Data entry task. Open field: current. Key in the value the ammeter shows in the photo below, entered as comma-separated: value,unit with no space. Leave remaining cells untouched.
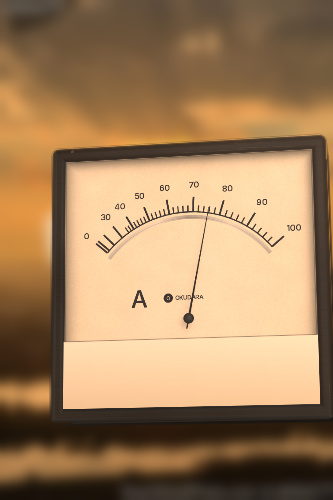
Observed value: 76,A
